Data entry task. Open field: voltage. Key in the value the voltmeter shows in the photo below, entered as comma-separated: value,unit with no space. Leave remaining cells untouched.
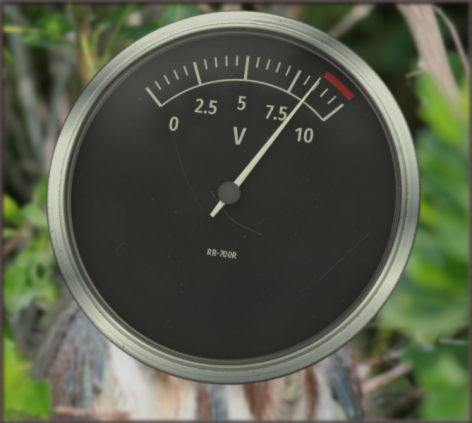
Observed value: 8.5,V
